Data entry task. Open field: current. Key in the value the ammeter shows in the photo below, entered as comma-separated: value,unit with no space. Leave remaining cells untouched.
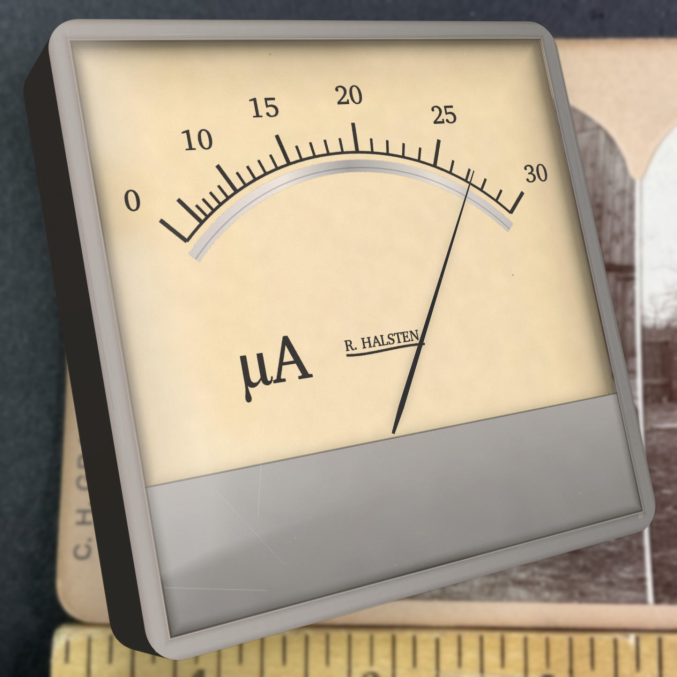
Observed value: 27,µA
